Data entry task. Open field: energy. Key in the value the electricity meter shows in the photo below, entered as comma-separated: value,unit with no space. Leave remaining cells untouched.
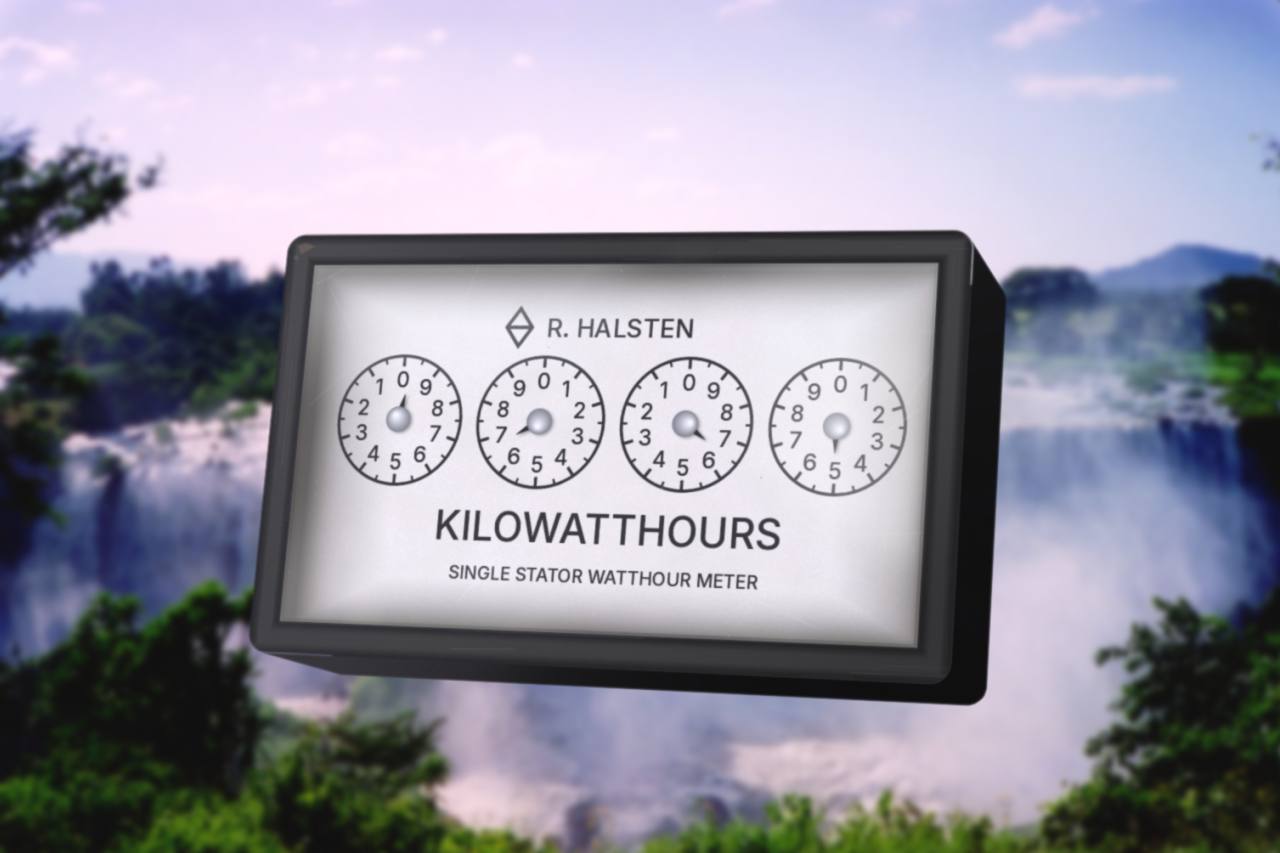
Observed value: 9665,kWh
